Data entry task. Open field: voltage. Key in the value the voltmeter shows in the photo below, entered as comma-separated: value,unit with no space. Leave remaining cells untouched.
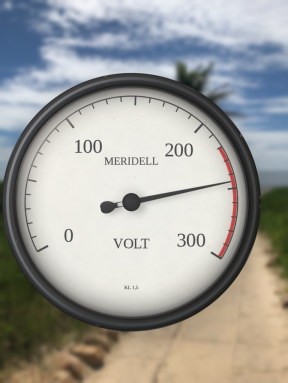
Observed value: 245,V
